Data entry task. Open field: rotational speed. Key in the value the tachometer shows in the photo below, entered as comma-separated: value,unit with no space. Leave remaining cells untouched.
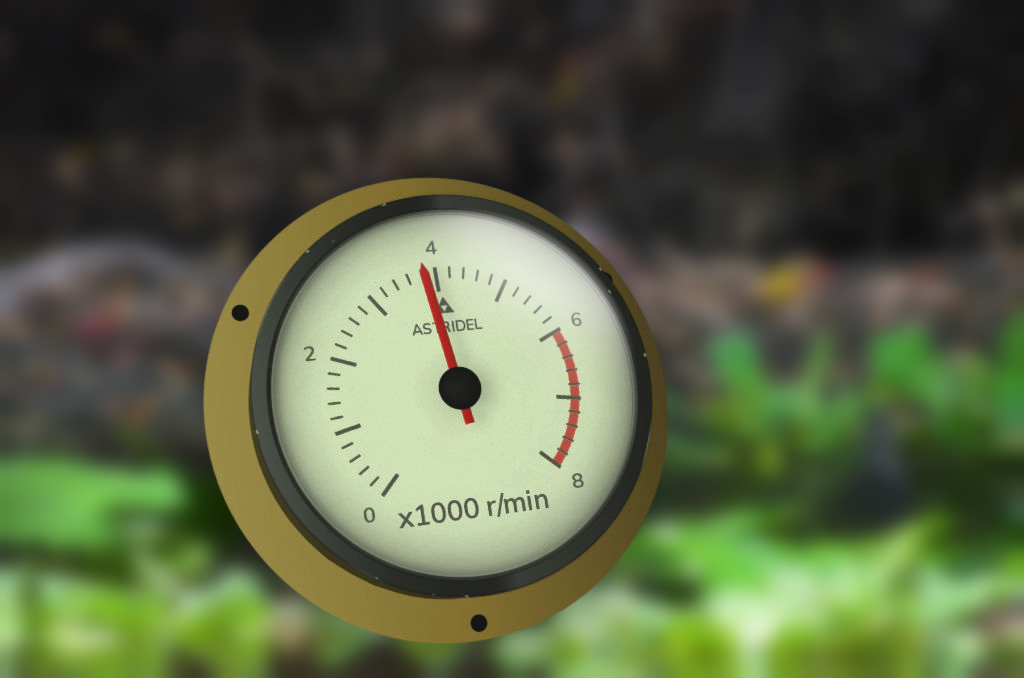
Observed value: 3800,rpm
